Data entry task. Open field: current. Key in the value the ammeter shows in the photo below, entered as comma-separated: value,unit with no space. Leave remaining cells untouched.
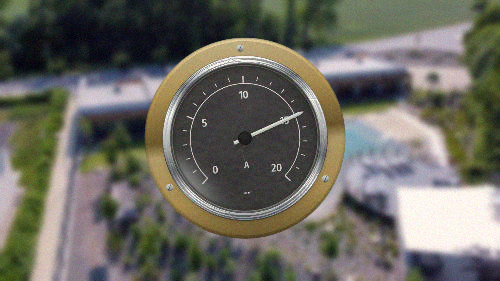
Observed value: 15,A
